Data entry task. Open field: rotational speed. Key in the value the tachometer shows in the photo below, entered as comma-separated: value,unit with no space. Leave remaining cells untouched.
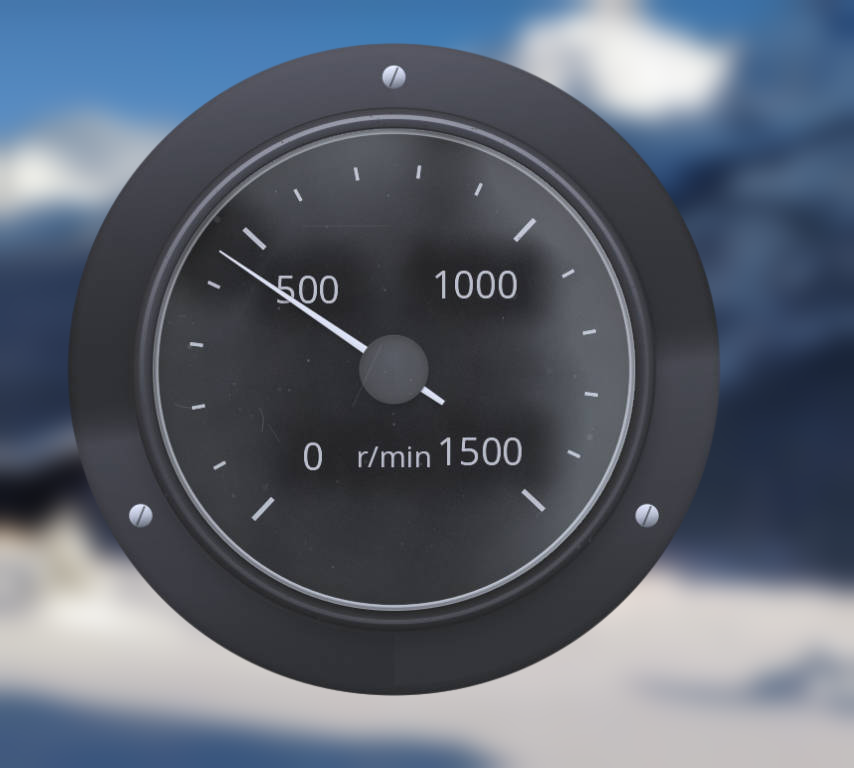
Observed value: 450,rpm
